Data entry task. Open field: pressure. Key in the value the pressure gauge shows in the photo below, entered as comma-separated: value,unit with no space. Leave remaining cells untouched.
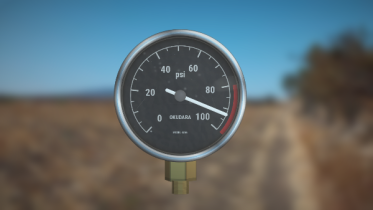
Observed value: 92.5,psi
